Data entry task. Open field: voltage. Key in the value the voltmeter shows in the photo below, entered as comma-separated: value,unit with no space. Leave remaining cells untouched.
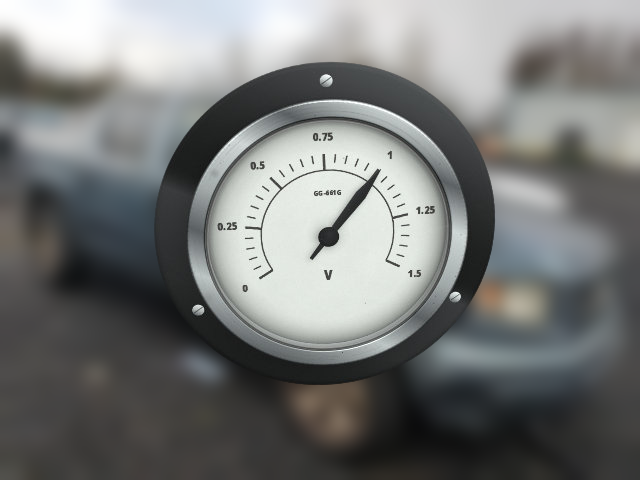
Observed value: 1,V
